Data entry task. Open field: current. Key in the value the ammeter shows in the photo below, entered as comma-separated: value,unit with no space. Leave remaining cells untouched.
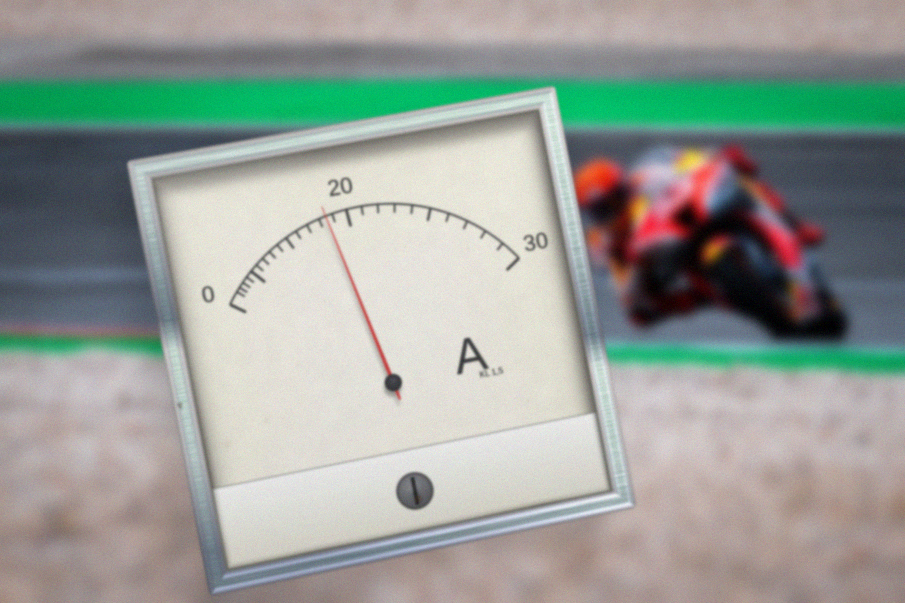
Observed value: 18.5,A
